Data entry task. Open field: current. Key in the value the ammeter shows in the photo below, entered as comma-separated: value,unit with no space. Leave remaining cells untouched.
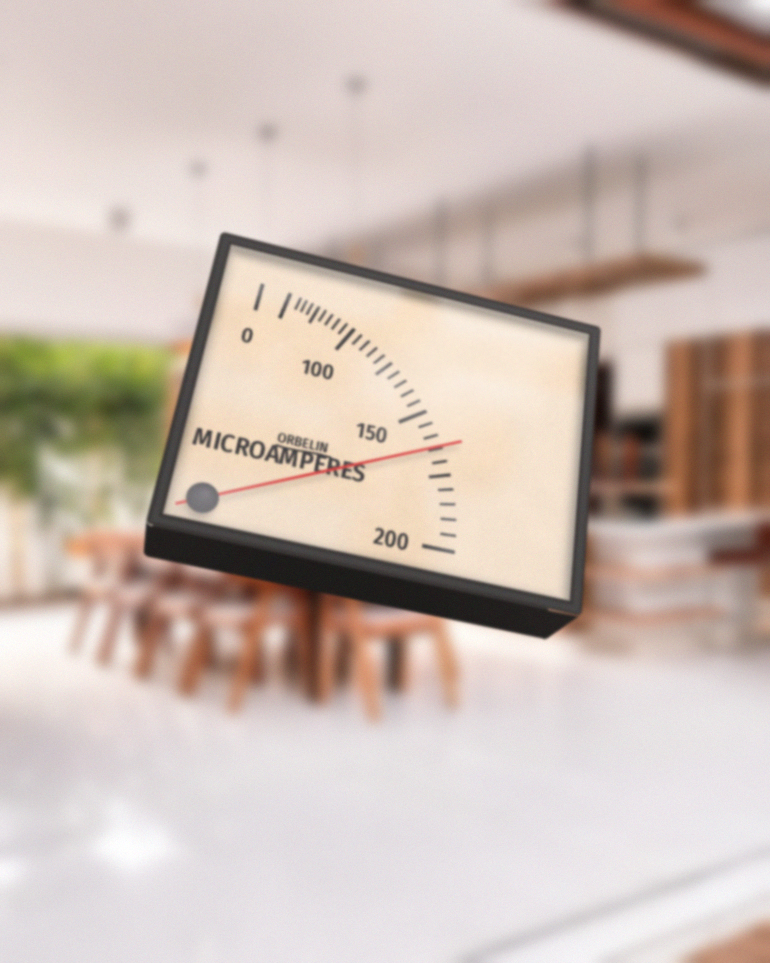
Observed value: 165,µA
